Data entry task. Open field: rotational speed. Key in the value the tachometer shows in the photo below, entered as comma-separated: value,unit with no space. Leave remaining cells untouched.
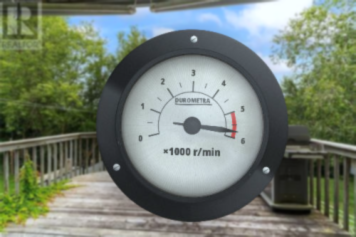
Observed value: 5750,rpm
